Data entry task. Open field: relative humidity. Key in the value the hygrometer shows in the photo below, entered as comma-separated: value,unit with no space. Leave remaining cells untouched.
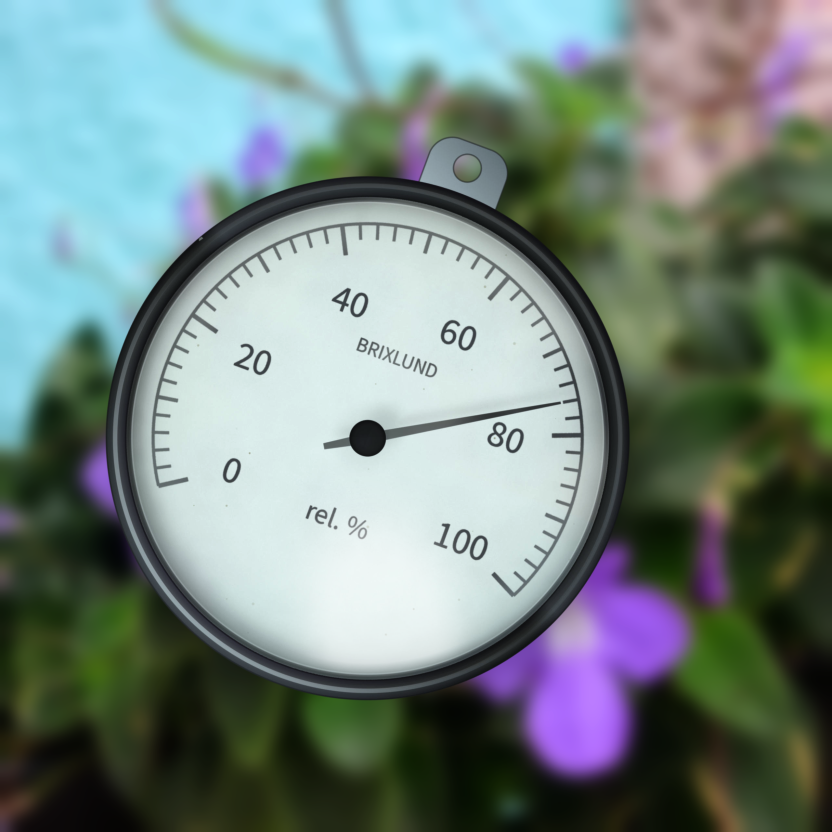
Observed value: 76,%
